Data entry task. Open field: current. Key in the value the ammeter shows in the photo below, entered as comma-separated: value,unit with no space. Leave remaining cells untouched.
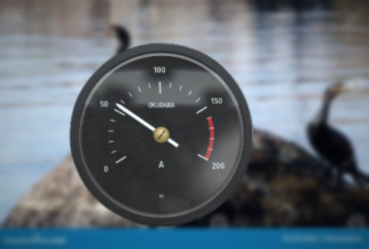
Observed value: 55,A
